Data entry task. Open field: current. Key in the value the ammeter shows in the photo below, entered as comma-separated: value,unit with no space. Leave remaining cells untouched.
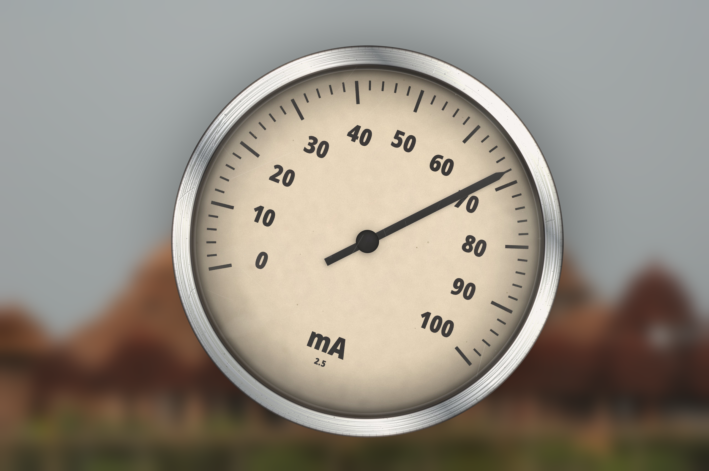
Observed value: 68,mA
